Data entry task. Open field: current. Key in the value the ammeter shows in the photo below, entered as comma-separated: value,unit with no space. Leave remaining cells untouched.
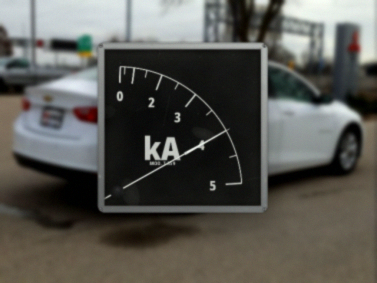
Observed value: 4,kA
